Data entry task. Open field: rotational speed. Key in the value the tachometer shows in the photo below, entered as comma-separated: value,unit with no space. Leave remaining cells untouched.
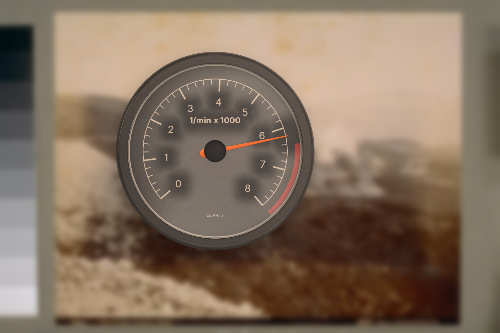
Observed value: 6200,rpm
